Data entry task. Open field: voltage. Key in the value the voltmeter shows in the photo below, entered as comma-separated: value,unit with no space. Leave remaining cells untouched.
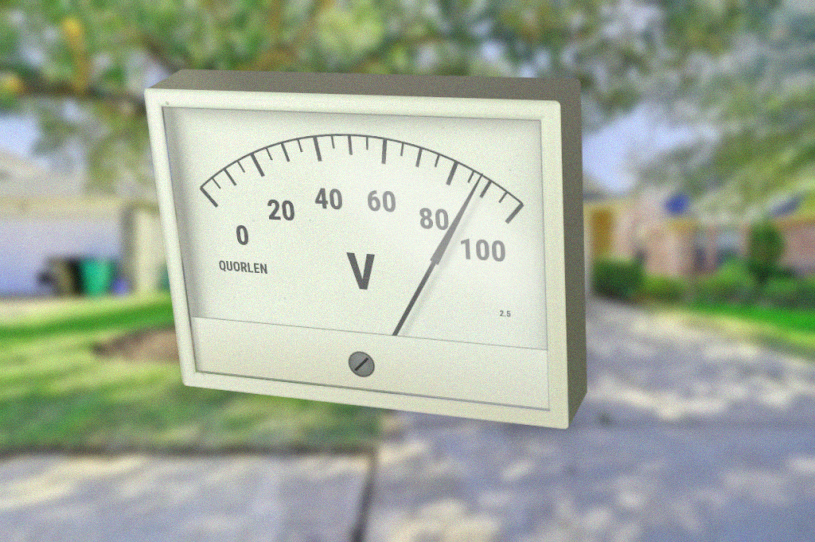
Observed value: 87.5,V
